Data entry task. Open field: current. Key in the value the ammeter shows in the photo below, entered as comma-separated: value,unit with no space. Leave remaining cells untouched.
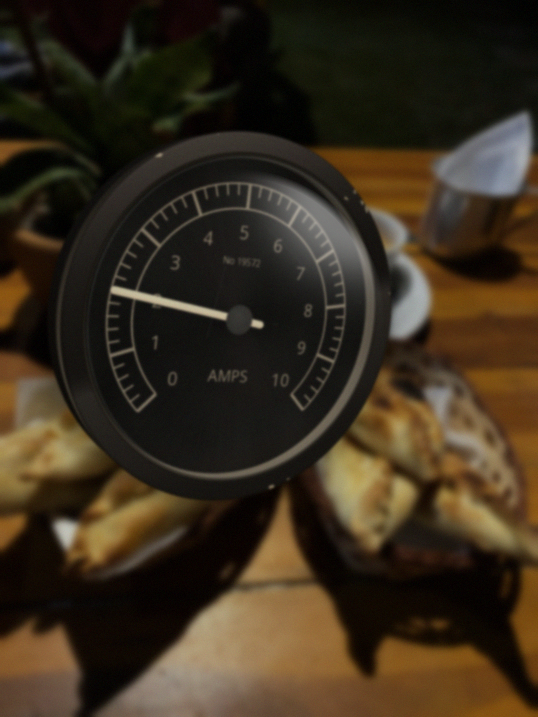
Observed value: 2,A
